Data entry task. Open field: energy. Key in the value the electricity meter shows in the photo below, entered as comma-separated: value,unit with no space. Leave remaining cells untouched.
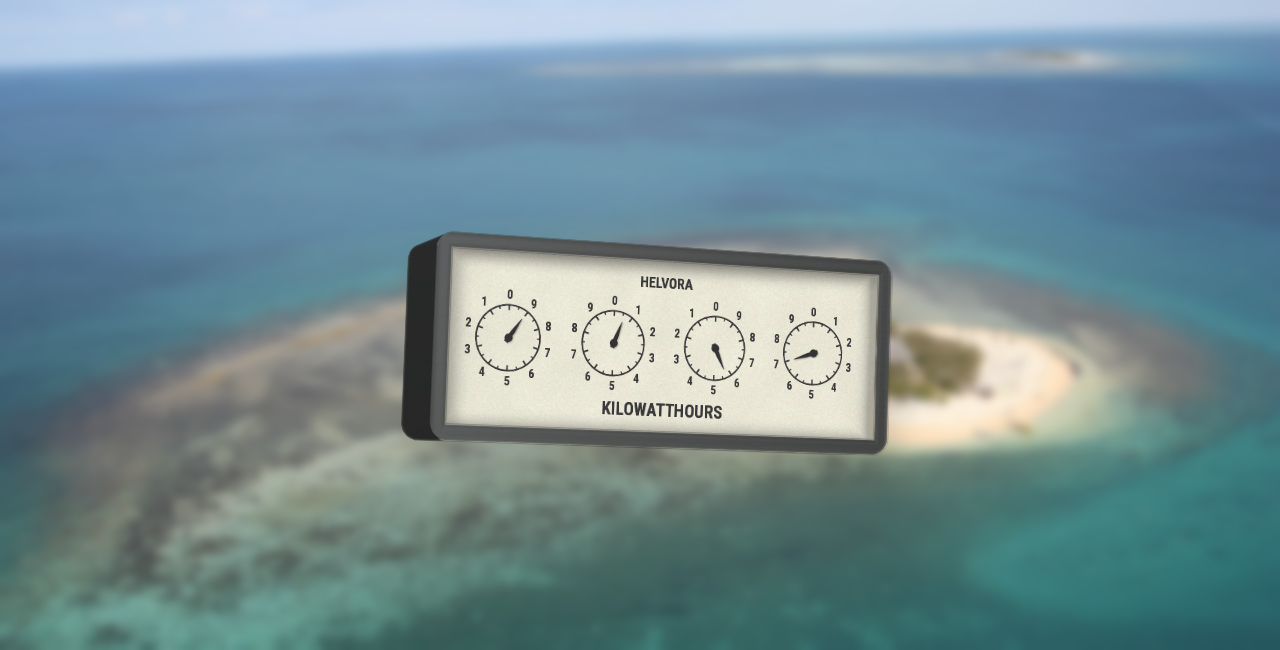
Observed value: 9057,kWh
